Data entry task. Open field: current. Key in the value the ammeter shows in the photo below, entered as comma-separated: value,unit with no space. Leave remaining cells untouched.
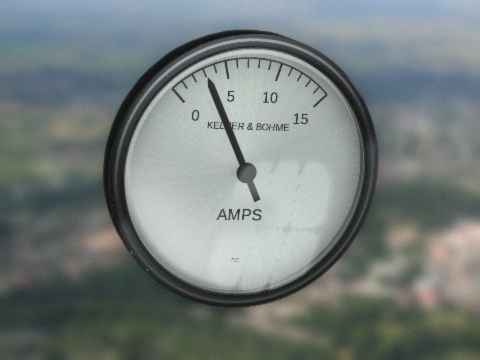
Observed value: 3,A
